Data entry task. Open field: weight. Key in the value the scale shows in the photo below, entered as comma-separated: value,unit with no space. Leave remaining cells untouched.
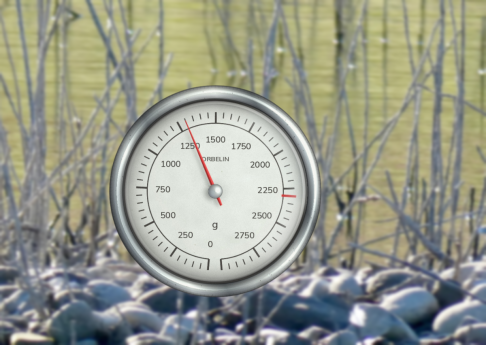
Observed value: 1300,g
